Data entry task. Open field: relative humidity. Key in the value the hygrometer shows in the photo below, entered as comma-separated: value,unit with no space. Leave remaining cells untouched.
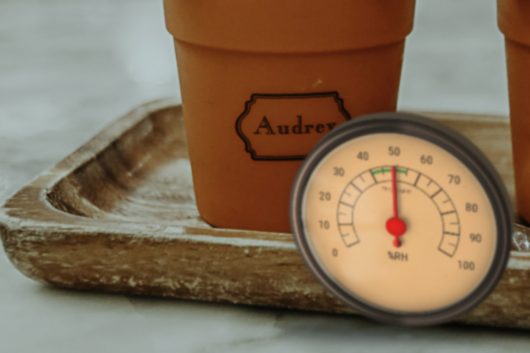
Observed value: 50,%
